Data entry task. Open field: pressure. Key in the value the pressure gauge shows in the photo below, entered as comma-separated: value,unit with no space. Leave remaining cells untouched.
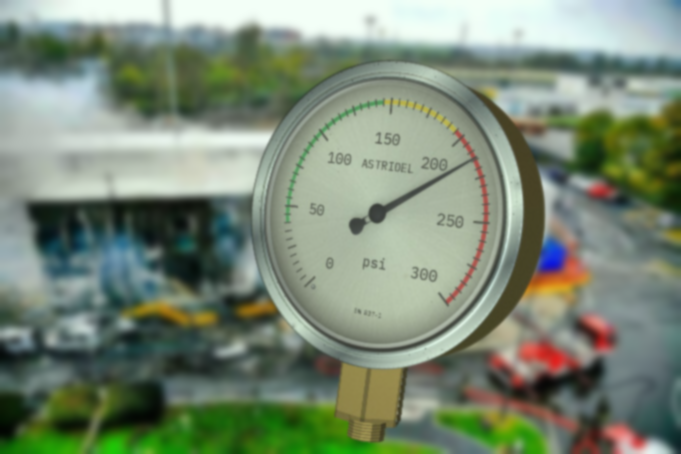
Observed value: 215,psi
